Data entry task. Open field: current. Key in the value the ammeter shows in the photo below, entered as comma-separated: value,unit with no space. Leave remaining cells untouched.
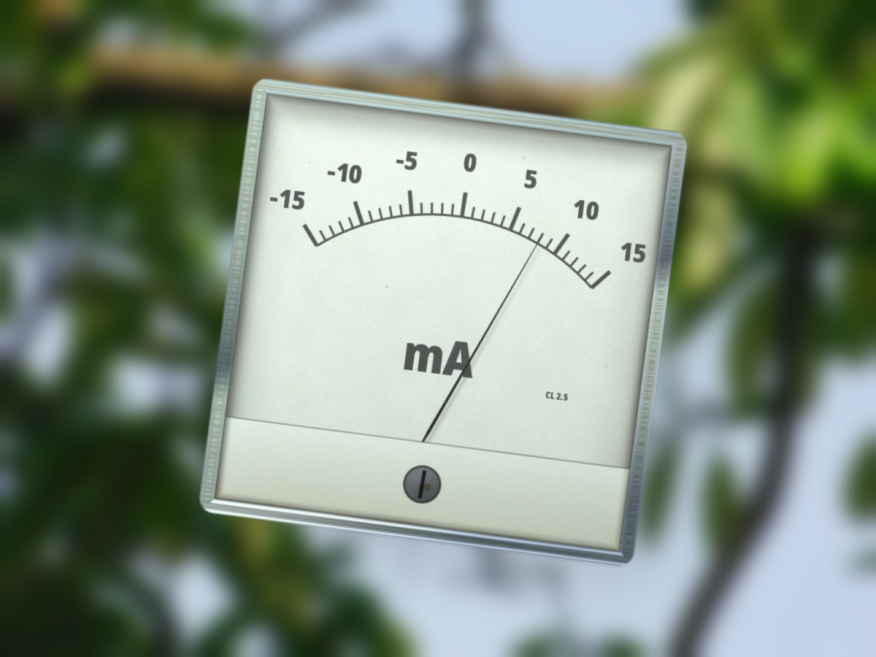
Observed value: 8,mA
